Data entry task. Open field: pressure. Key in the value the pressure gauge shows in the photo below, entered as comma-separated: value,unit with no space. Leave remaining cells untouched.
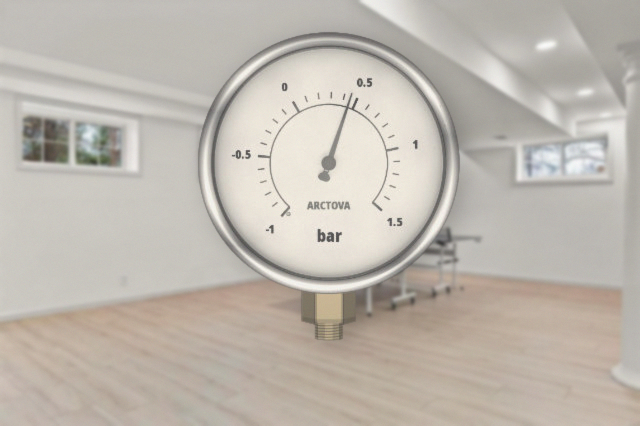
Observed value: 0.45,bar
